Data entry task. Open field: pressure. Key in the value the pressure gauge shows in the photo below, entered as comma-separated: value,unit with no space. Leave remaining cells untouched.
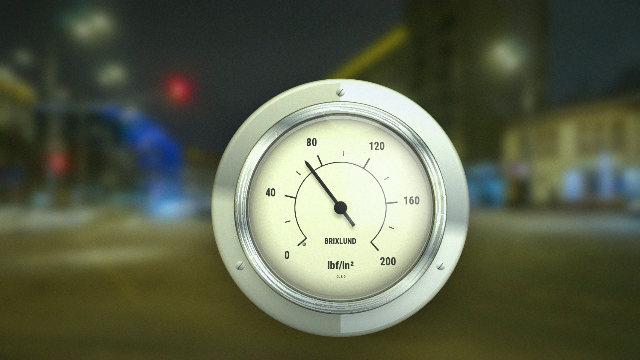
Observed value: 70,psi
